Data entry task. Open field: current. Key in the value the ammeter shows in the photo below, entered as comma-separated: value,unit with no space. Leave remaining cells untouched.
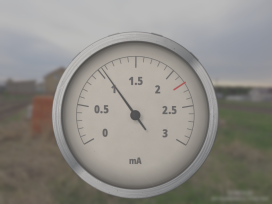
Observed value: 1.05,mA
